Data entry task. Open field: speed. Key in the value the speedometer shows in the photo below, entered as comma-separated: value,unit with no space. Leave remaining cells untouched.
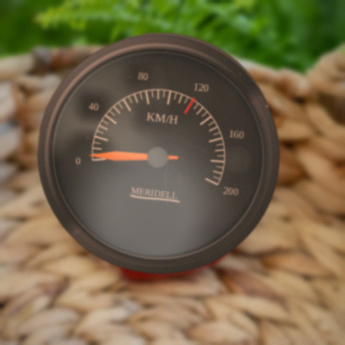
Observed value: 5,km/h
